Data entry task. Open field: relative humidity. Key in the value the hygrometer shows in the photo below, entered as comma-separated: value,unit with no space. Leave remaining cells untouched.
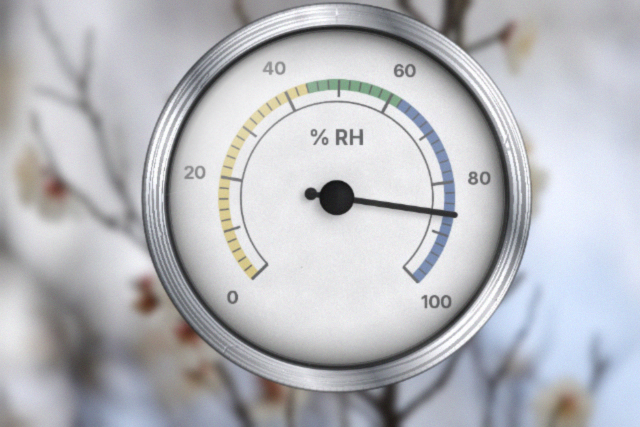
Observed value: 86,%
